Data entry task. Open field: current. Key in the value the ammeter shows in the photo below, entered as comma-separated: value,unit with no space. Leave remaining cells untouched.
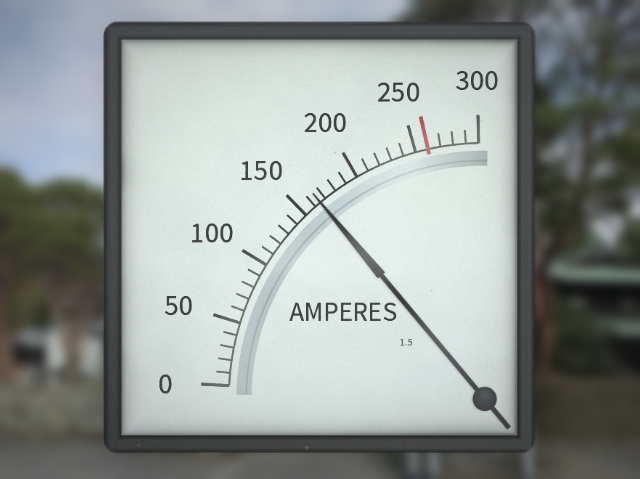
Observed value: 165,A
